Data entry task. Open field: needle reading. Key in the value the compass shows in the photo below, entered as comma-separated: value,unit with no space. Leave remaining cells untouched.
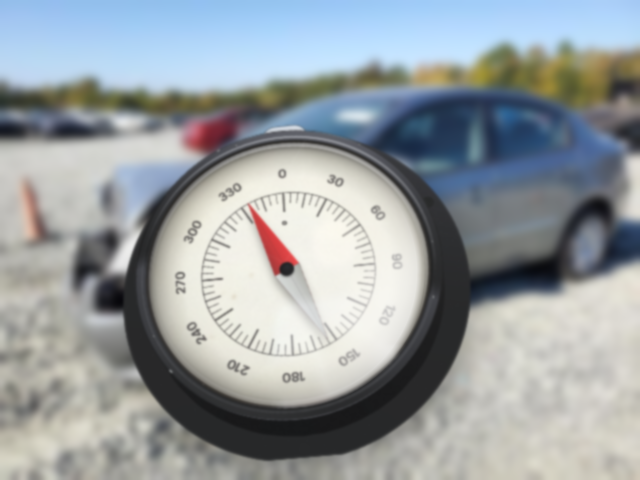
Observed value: 335,°
